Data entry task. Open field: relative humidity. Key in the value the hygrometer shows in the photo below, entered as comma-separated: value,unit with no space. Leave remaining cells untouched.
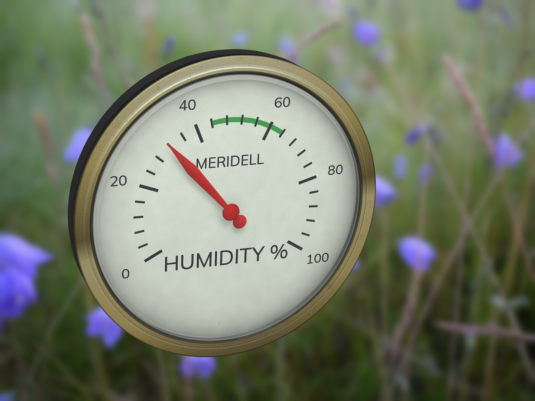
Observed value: 32,%
